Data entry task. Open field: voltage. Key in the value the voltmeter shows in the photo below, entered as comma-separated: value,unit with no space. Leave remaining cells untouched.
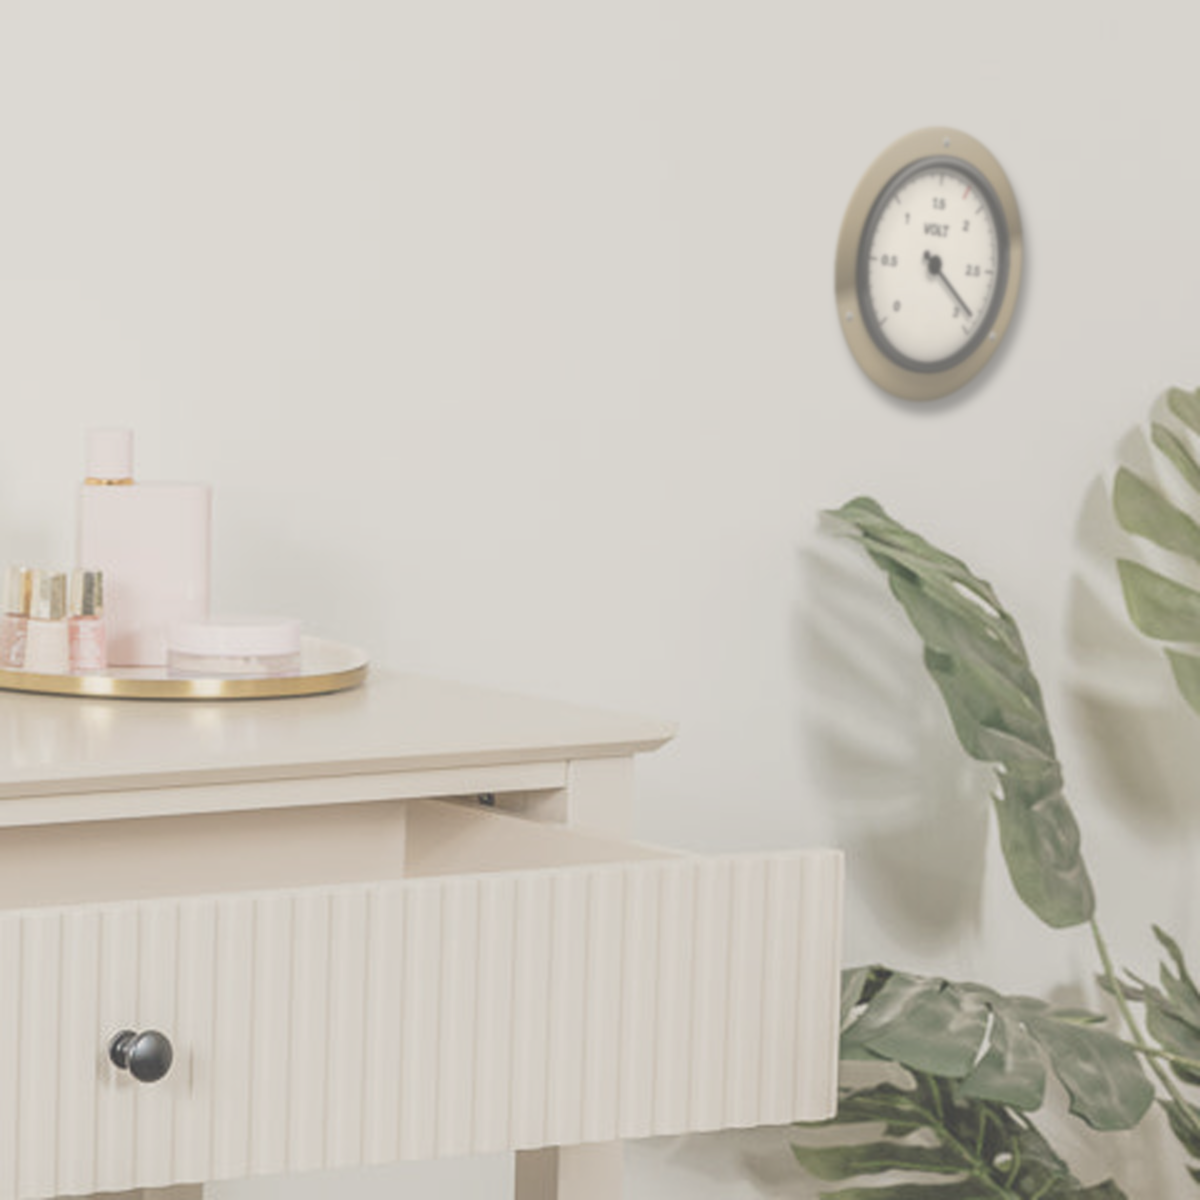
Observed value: 2.9,V
